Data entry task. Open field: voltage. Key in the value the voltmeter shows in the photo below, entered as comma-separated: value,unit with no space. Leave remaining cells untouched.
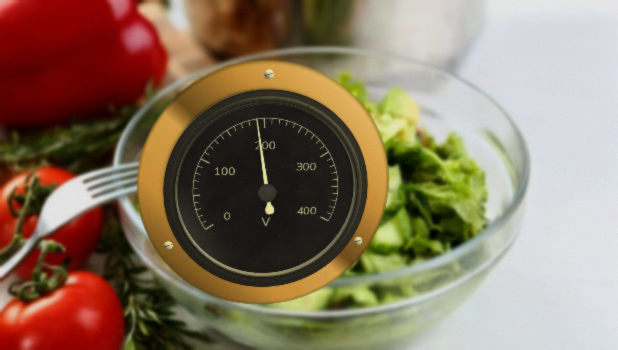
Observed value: 190,V
